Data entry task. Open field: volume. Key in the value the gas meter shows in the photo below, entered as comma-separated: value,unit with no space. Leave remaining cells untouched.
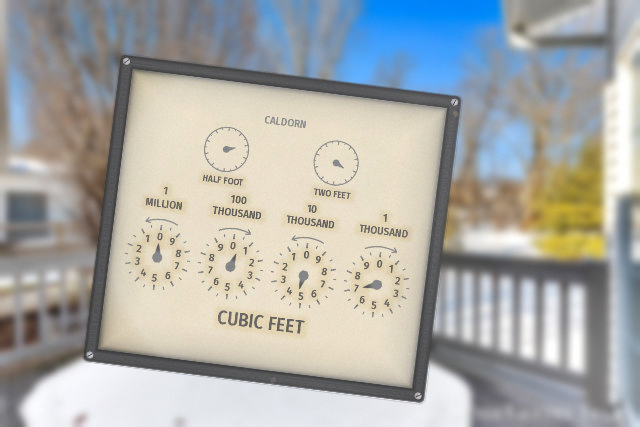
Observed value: 4700,ft³
